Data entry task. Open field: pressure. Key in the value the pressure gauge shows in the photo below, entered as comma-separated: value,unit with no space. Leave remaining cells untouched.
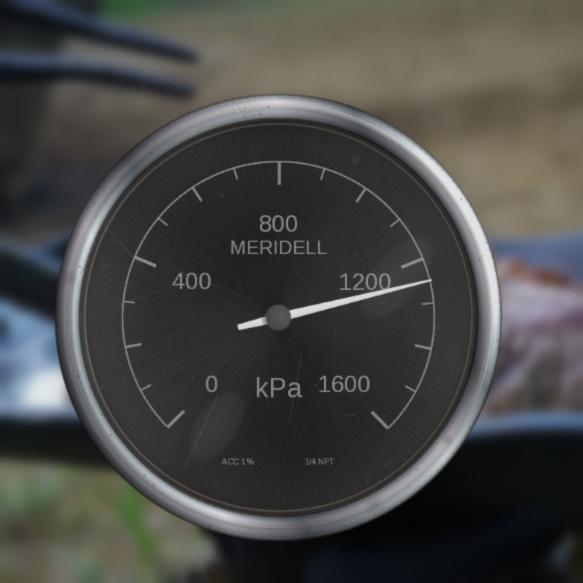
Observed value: 1250,kPa
